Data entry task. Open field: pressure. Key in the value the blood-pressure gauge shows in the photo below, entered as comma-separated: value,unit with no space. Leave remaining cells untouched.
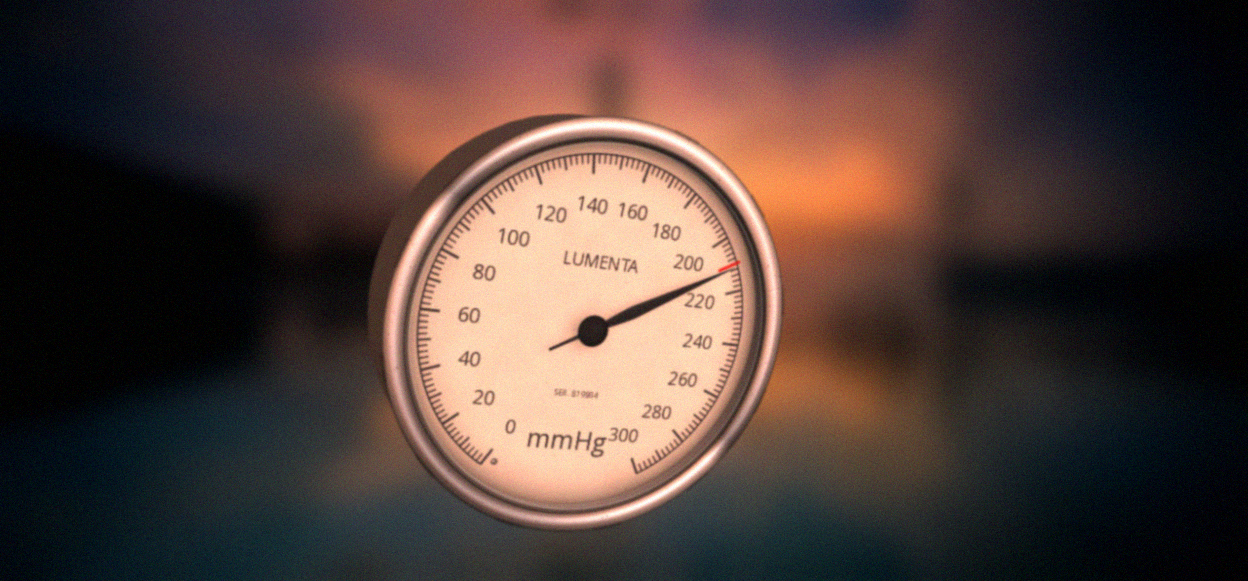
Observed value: 210,mmHg
